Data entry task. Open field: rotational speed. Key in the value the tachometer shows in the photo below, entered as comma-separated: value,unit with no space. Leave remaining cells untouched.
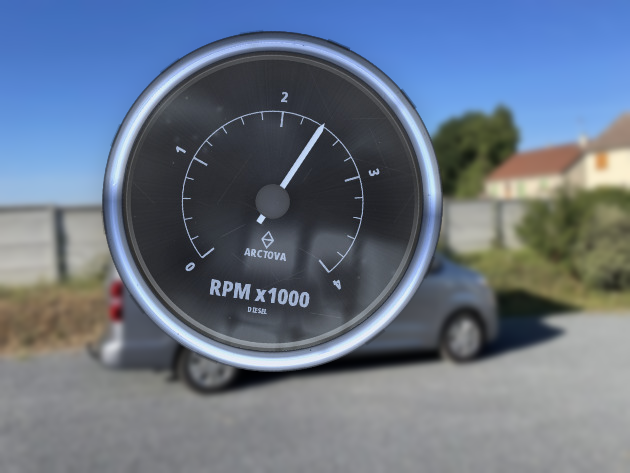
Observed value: 2400,rpm
